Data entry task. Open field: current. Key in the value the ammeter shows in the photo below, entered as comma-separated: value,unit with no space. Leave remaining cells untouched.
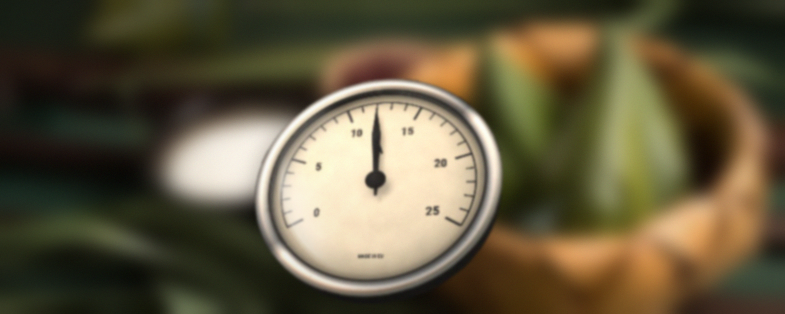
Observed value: 12,A
